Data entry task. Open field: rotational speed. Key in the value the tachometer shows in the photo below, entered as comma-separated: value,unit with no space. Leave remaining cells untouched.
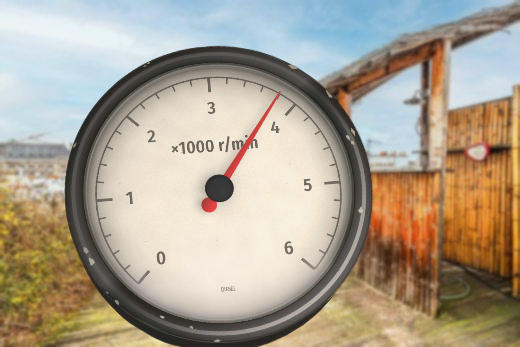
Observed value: 3800,rpm
